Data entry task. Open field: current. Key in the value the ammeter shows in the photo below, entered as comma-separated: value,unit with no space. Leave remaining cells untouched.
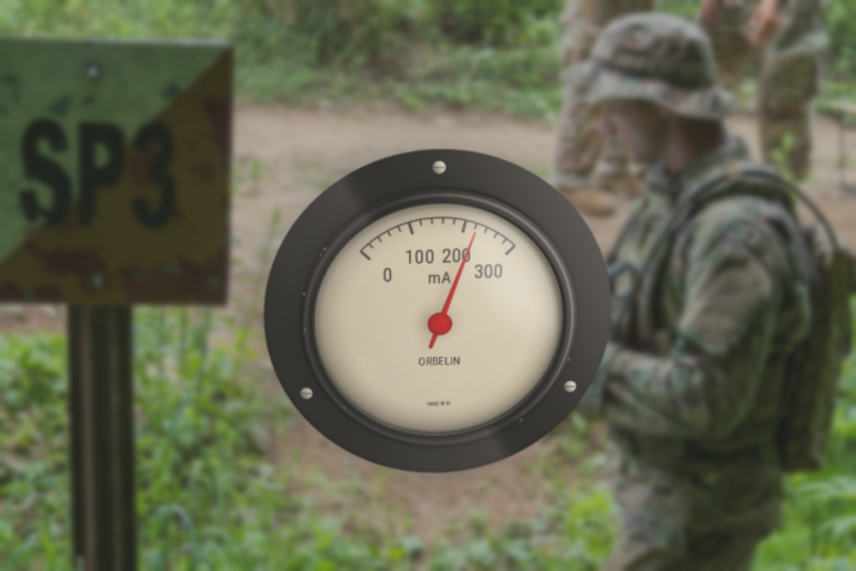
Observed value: 220,mA
